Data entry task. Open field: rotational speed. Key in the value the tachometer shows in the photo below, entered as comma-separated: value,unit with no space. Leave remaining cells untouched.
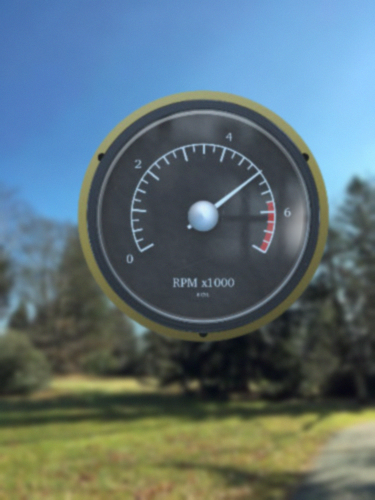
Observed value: 5000,rpm
